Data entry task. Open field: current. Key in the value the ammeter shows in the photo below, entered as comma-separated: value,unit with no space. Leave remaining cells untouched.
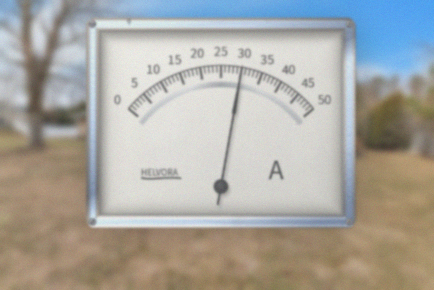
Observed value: 30,A
